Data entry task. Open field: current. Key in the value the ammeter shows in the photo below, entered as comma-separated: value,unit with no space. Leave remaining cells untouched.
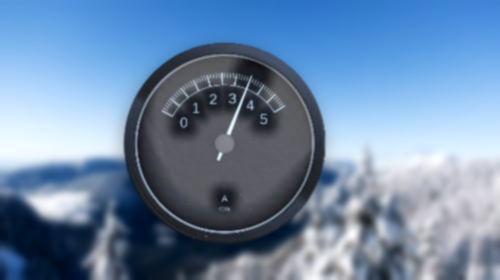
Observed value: 3.5,A
